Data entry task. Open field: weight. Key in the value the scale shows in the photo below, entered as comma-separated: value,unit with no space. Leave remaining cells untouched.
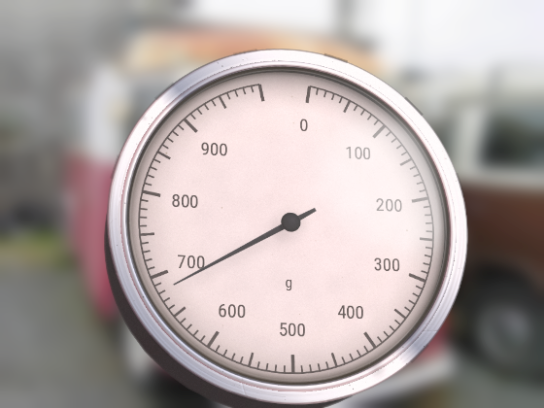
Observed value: 680,g
